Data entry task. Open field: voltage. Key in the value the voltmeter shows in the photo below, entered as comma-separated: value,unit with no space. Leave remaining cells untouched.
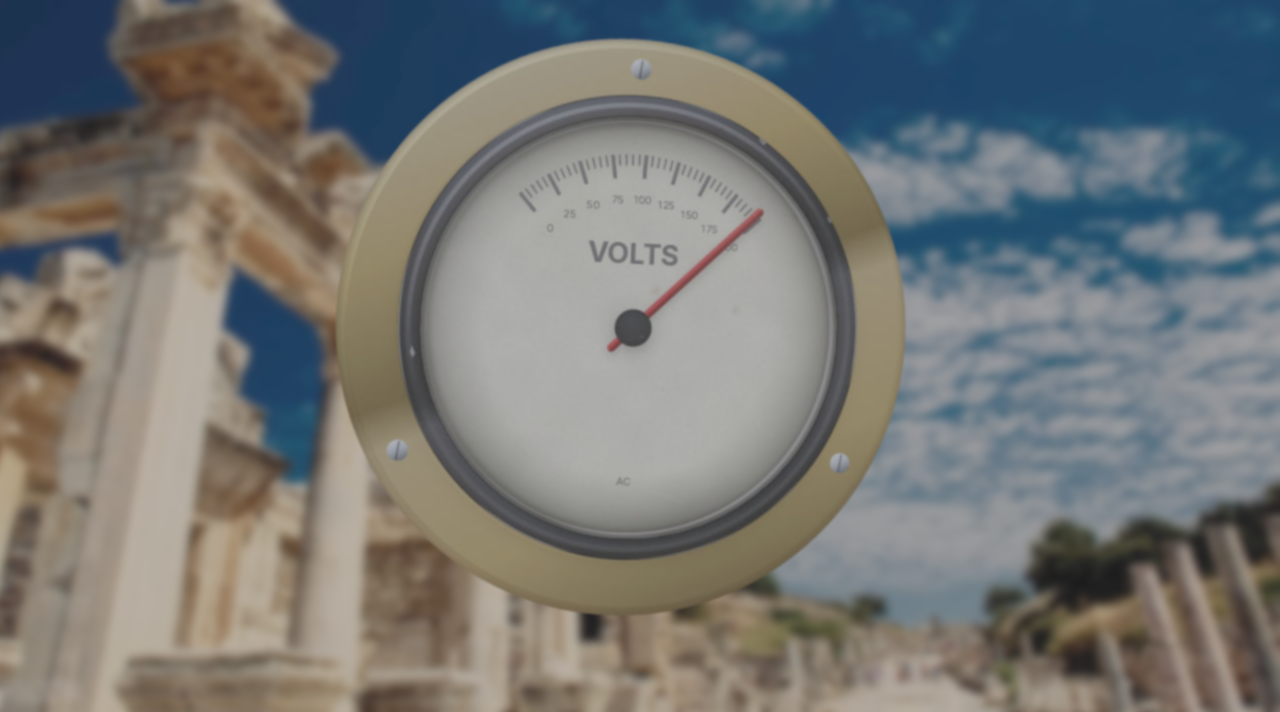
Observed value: 195,V
